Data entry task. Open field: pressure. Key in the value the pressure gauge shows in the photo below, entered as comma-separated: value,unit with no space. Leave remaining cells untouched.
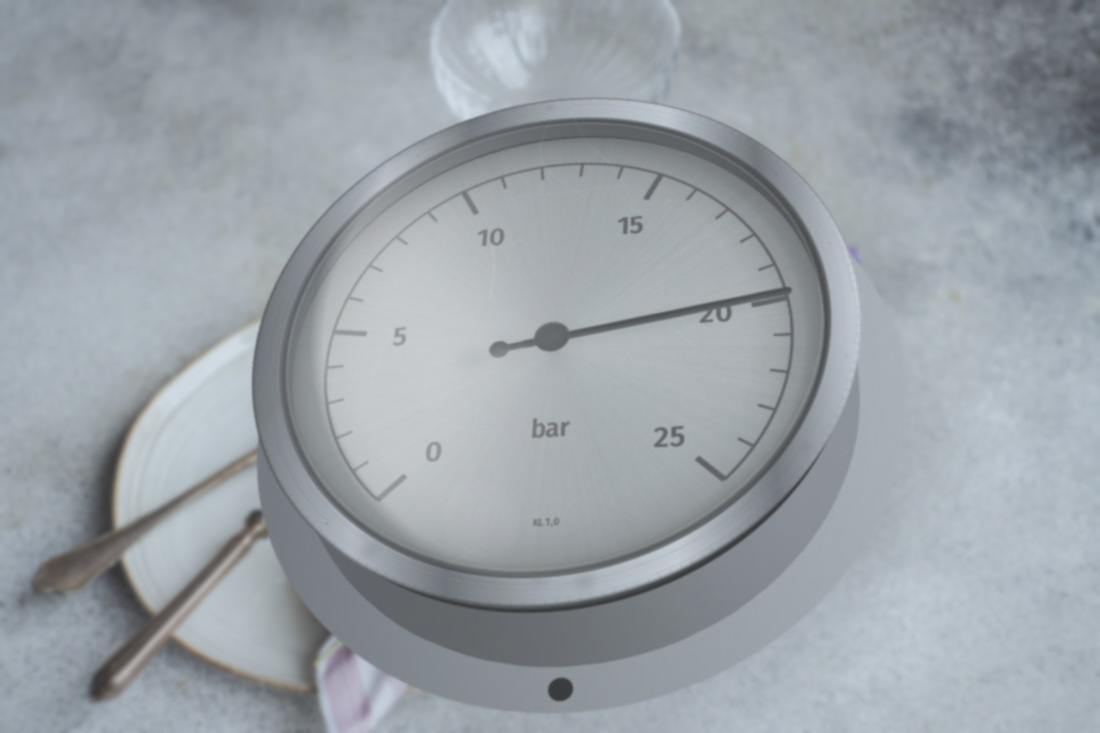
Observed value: 20,bar
